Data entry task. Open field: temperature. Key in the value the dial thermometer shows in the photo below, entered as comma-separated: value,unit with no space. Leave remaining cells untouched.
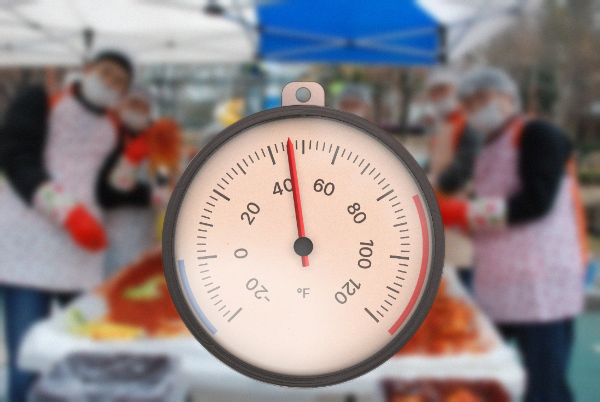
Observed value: 46,°F
